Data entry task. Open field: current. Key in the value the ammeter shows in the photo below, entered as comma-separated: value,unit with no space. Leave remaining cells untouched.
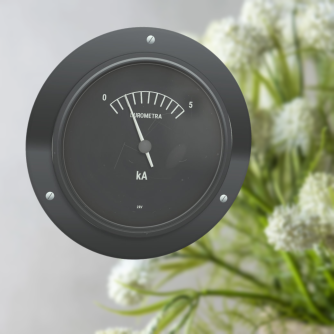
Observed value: 1,kA
